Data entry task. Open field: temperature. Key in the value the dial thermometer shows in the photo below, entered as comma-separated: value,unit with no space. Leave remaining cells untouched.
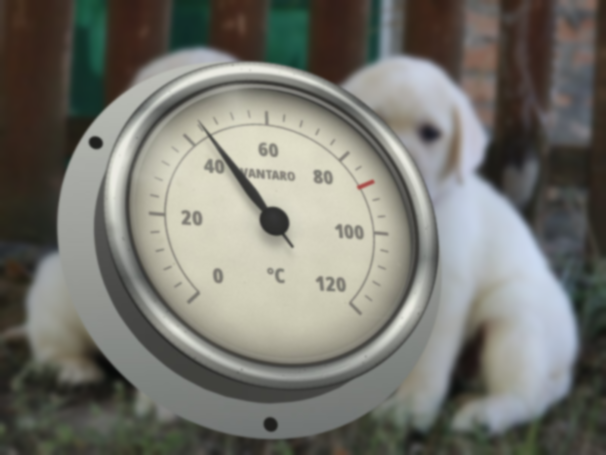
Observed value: 44,°C
